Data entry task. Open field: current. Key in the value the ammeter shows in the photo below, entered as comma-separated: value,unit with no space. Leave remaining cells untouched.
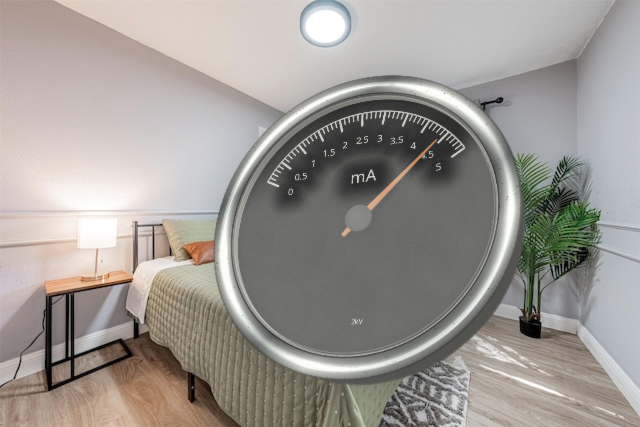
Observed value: 4.5,mA
